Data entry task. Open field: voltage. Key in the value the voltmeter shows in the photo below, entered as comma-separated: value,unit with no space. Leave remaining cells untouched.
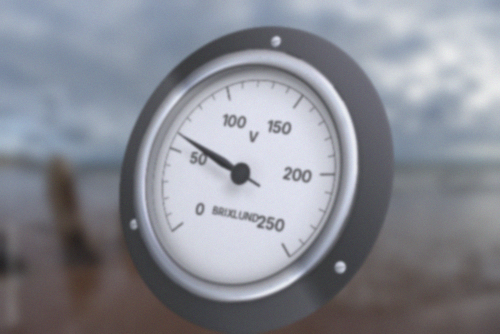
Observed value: 60,V
